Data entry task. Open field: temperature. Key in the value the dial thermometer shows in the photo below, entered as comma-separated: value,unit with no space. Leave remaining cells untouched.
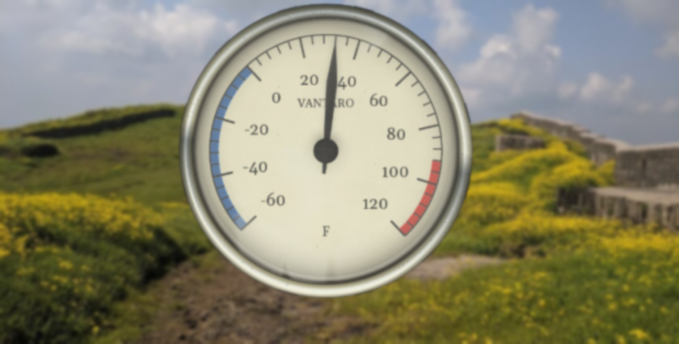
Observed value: 32,°F
